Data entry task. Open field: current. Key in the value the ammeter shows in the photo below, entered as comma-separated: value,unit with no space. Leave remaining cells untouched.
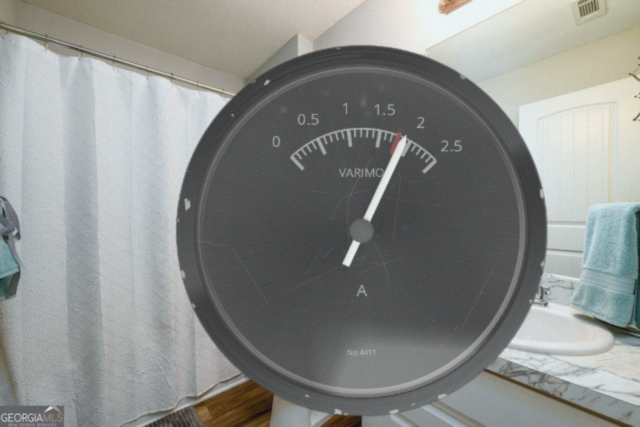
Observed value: 1.9,A
